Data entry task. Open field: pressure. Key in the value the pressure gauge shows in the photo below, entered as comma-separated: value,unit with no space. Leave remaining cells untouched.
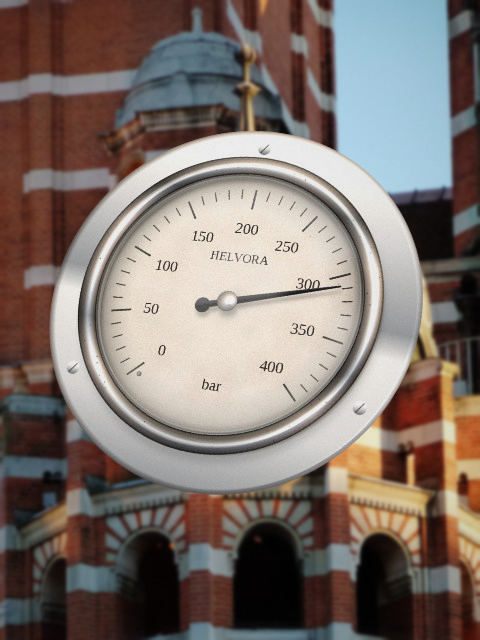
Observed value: 310,bar
